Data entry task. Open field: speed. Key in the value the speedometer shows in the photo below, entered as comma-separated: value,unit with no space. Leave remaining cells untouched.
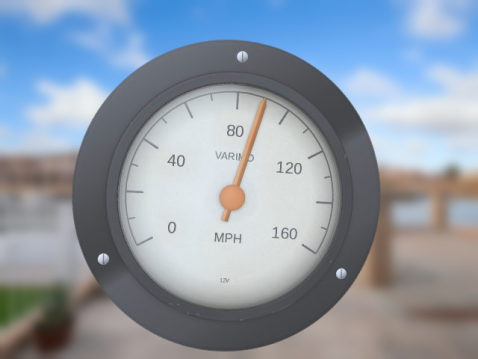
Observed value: 90,mph
